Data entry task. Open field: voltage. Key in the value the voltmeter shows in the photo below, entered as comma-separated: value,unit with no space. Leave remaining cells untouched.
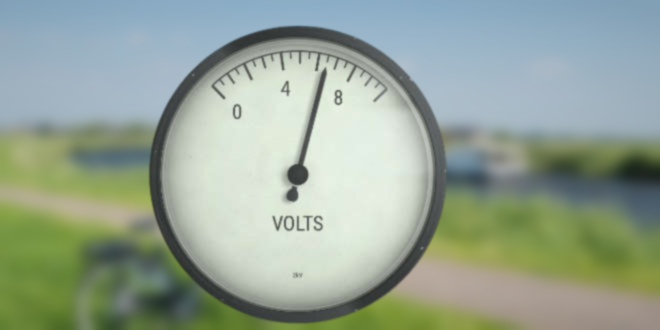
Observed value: 6.5,V
